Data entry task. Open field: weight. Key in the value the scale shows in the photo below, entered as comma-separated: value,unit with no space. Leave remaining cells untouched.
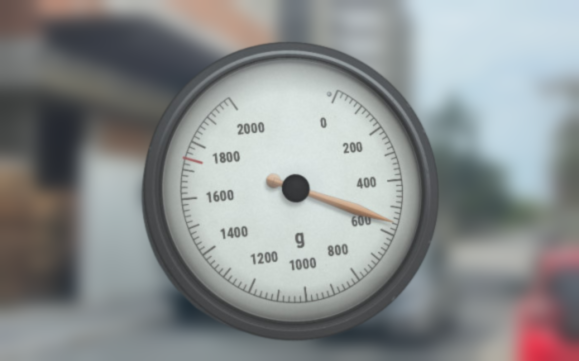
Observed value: 560,g
